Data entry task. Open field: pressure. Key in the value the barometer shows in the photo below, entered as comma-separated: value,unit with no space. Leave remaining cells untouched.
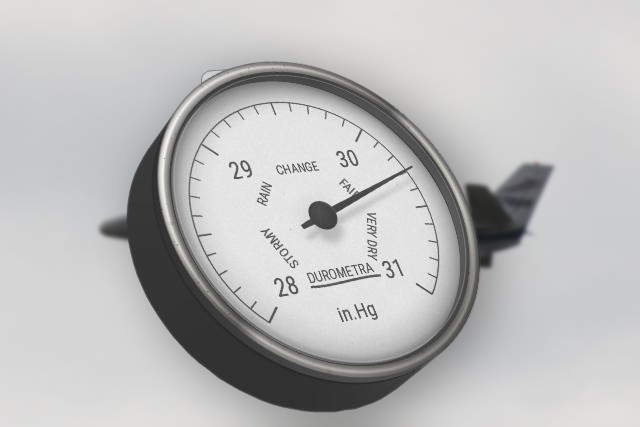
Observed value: 30.3,inHg
